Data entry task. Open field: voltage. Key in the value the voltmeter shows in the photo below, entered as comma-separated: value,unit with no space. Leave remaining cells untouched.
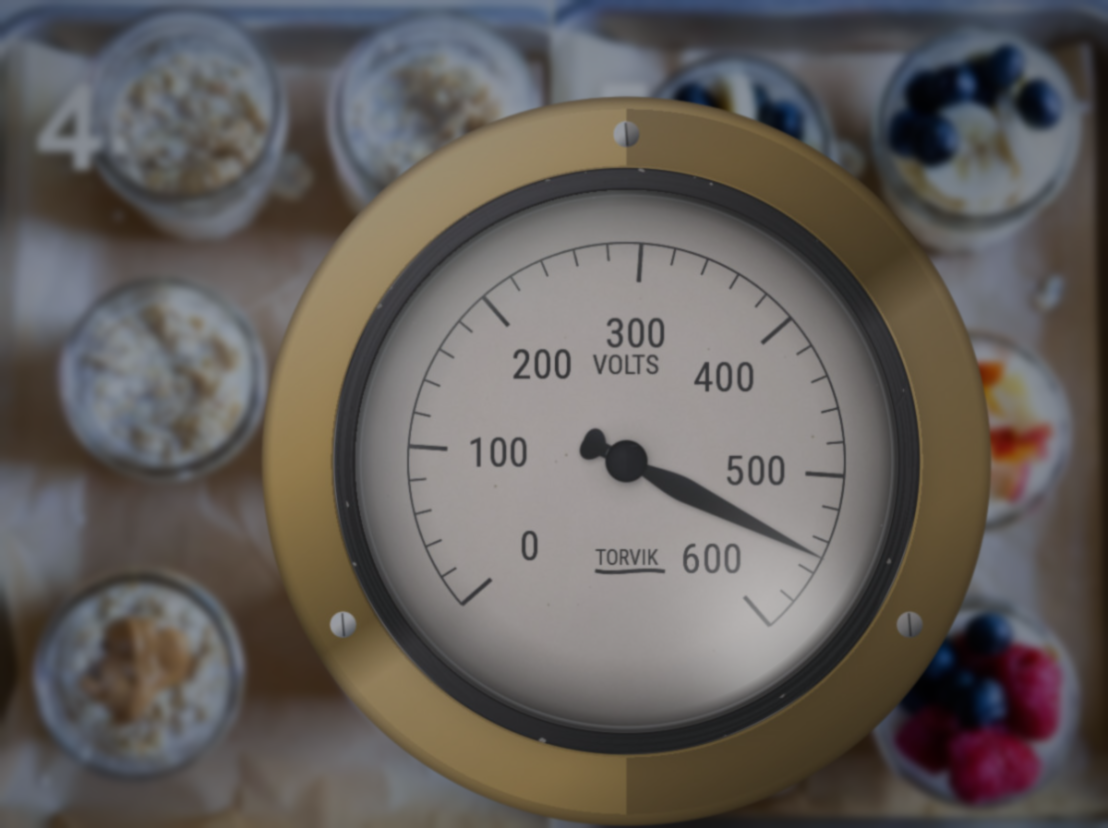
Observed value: 550,V
